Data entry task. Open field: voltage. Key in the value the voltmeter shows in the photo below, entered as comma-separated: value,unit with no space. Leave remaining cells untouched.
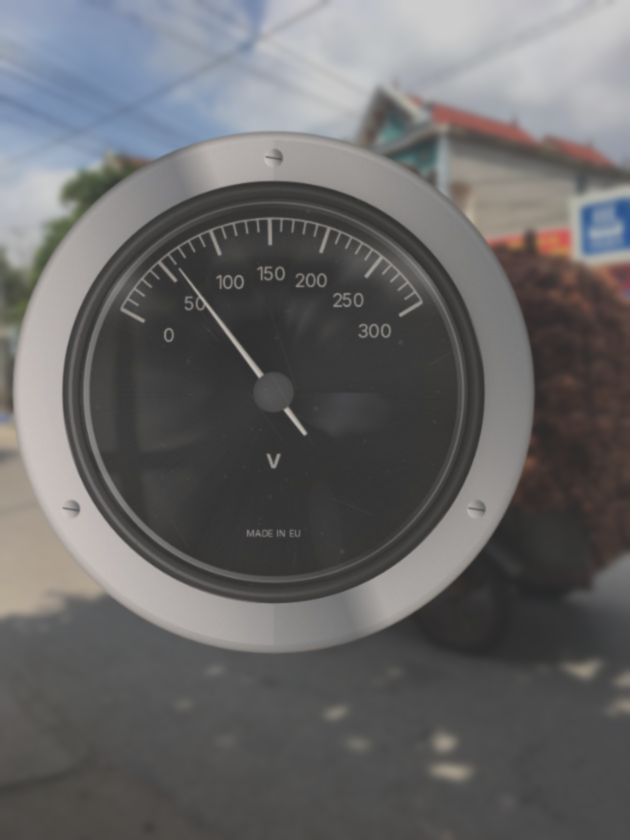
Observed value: 60,V
